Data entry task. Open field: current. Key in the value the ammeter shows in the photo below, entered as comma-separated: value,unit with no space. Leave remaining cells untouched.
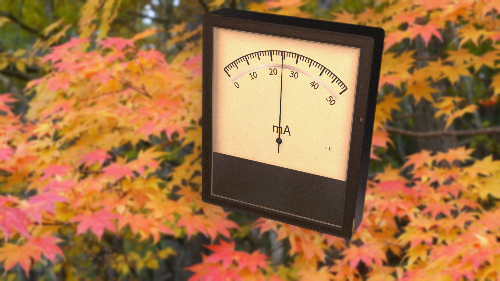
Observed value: 25,mA
